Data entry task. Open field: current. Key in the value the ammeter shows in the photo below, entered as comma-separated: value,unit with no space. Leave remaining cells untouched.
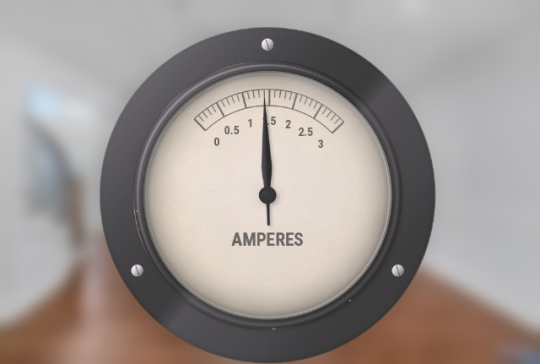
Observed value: 1.4,A
